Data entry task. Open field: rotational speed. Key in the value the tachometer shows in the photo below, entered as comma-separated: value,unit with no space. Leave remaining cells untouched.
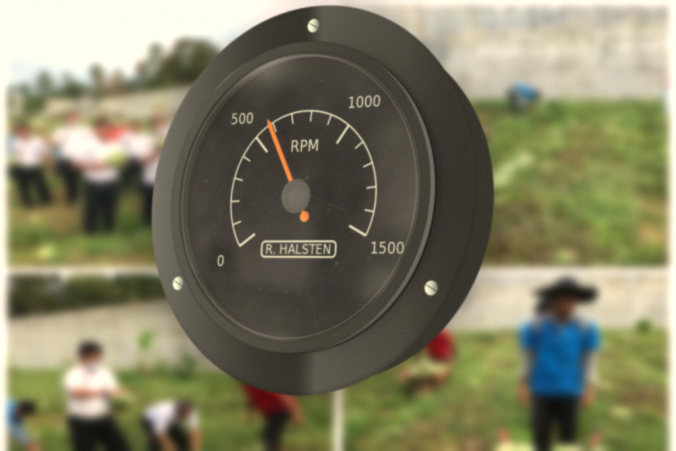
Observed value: 600,rpm
